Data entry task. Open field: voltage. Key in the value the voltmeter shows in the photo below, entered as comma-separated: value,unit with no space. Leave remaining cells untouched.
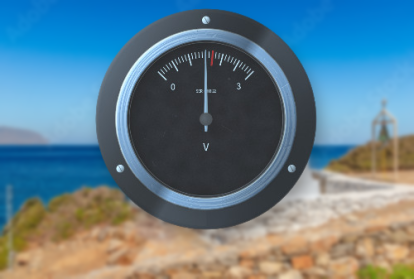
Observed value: 1.5,V
